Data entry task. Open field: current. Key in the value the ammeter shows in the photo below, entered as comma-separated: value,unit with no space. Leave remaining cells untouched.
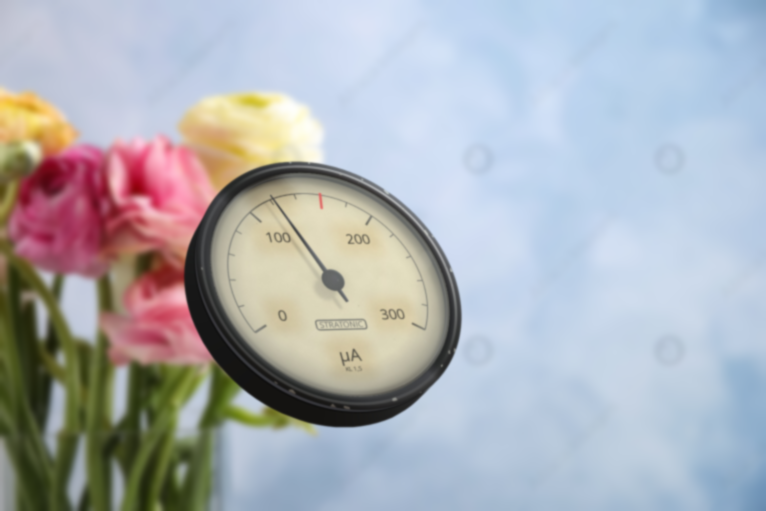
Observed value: 120,µA
